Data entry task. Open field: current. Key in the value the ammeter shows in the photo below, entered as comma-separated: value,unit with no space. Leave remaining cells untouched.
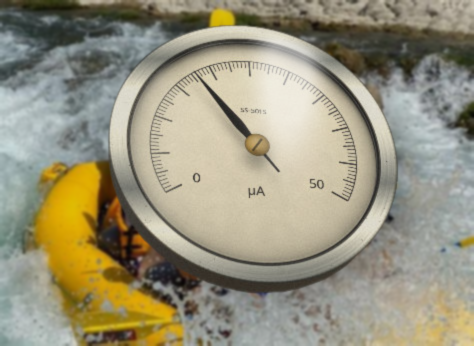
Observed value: 17.5,µA
